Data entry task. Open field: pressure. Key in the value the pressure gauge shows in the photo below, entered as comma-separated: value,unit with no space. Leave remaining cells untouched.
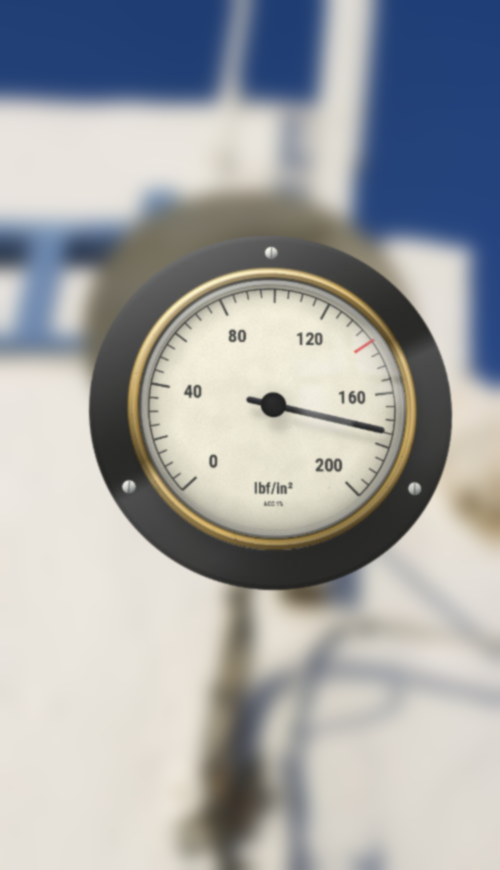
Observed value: 175,psi
